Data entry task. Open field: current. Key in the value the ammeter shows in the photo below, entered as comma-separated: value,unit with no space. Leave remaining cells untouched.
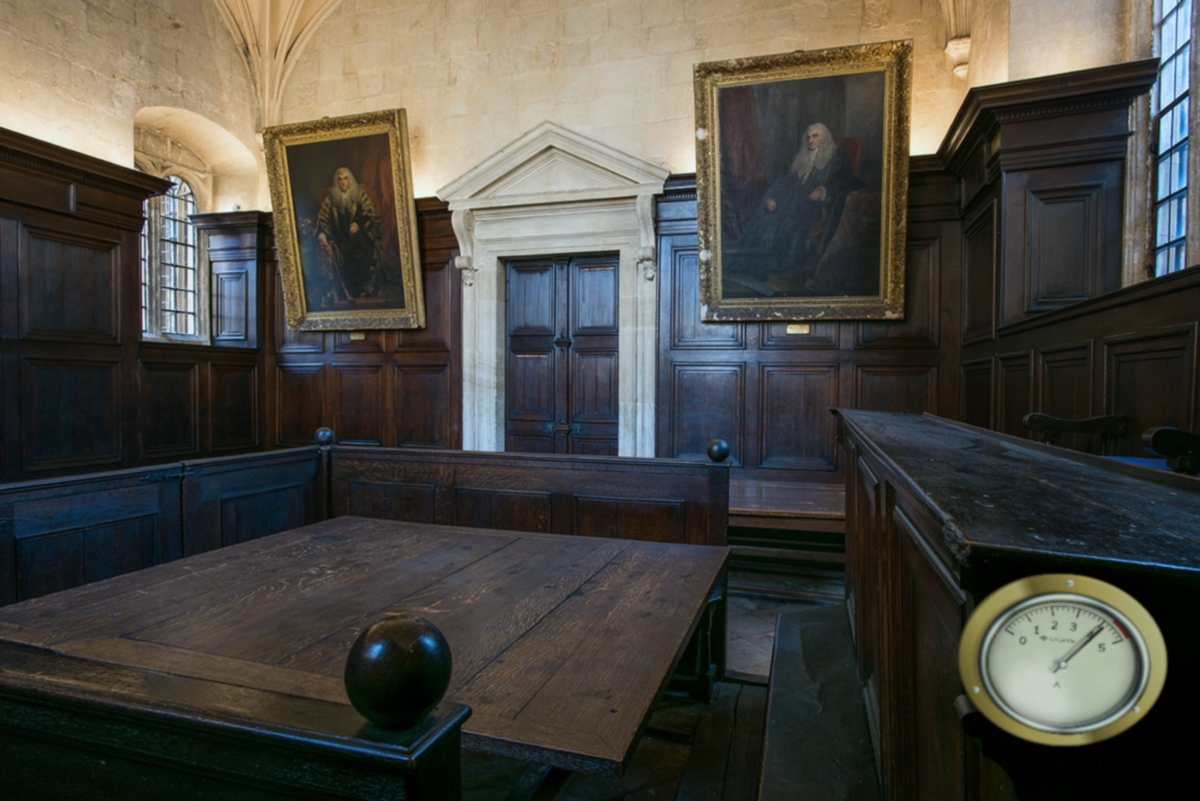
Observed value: 4,A
